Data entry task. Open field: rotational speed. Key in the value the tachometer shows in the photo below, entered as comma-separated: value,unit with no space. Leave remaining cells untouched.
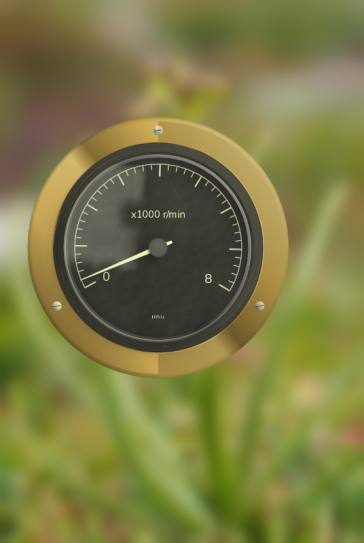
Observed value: 200,rpm
